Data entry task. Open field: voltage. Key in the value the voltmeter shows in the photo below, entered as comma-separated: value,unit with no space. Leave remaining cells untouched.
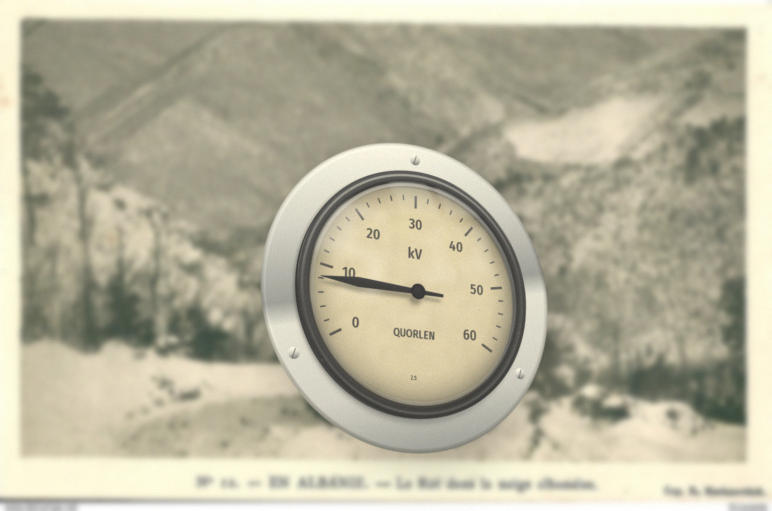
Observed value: 8,kV
